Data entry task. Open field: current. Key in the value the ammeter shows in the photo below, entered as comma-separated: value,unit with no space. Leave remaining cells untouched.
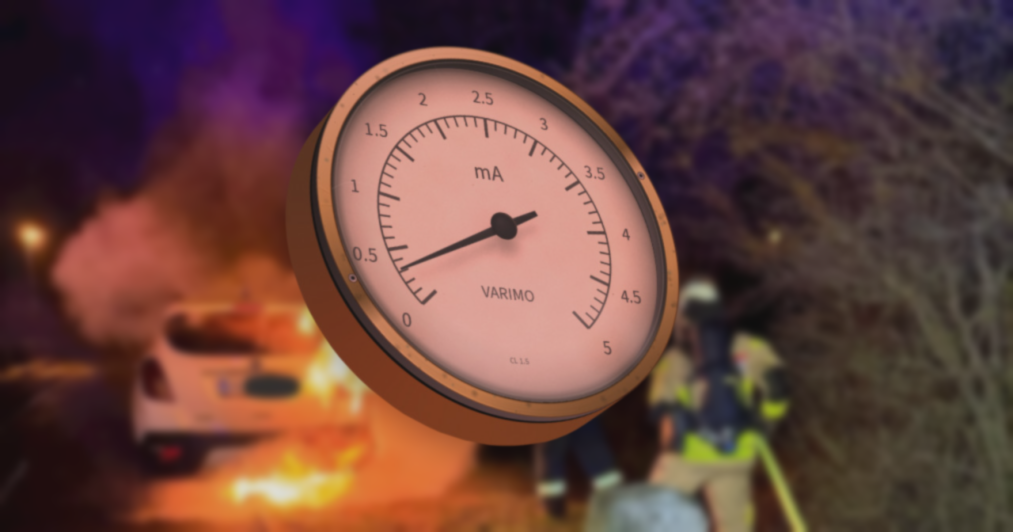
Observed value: 0.3,mA
